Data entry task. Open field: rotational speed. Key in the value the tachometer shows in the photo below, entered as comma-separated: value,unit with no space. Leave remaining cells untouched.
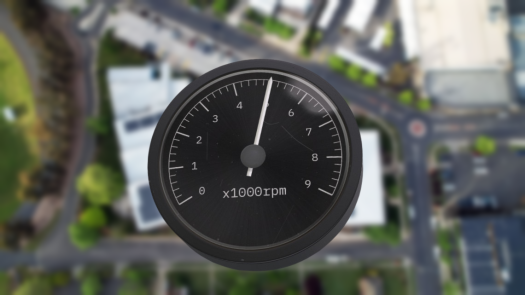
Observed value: 5000,rpm
